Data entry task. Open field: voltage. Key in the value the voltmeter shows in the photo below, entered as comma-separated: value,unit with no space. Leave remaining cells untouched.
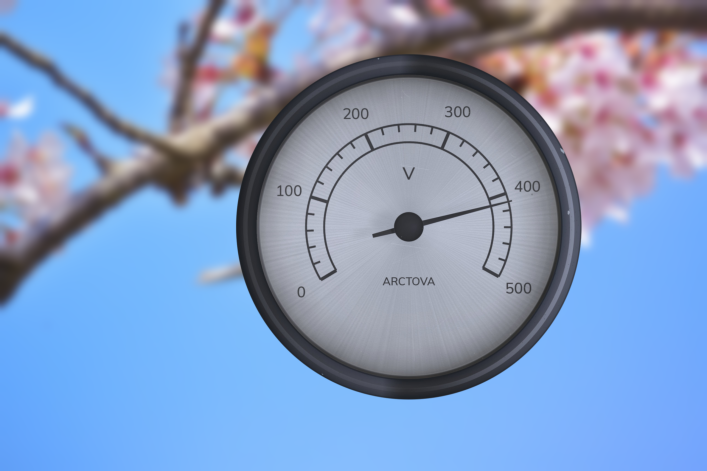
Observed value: 410,V
